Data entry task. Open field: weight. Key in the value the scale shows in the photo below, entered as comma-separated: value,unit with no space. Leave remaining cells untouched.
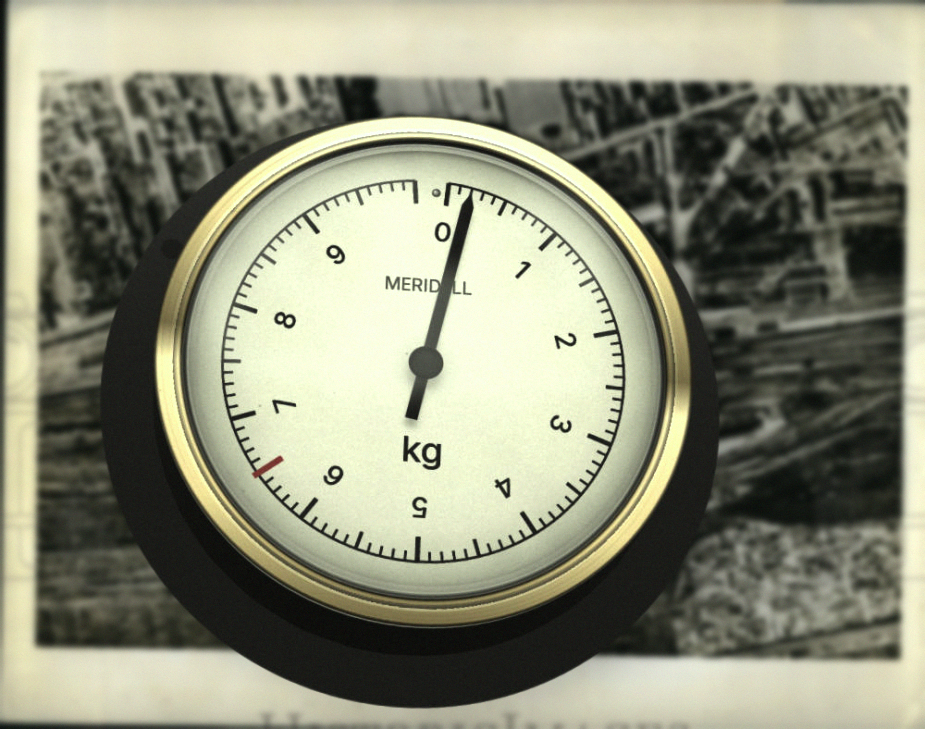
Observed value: 0.2,kg
